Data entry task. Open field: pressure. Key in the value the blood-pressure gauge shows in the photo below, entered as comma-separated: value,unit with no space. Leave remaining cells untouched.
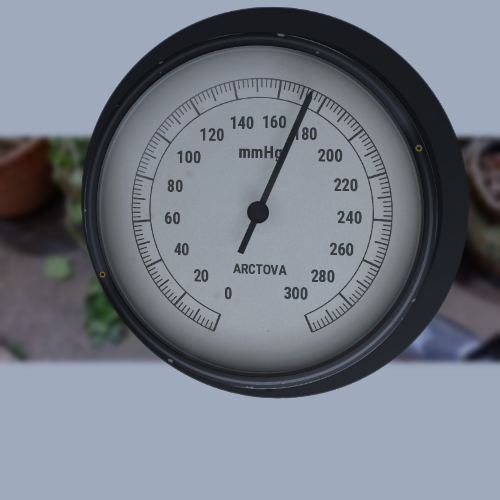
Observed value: 174,mmHg
